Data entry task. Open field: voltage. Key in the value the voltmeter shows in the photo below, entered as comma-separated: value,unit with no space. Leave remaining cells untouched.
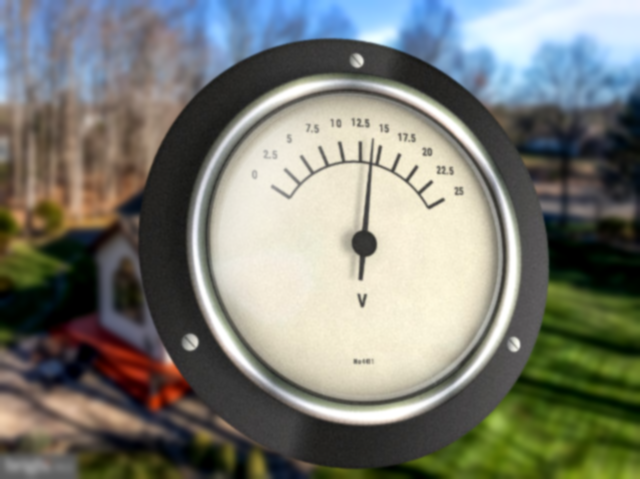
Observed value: 13.75,V
